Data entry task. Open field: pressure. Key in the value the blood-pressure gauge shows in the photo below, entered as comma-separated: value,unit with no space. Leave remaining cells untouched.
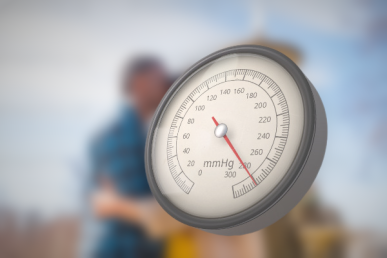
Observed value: 280,mmHg
